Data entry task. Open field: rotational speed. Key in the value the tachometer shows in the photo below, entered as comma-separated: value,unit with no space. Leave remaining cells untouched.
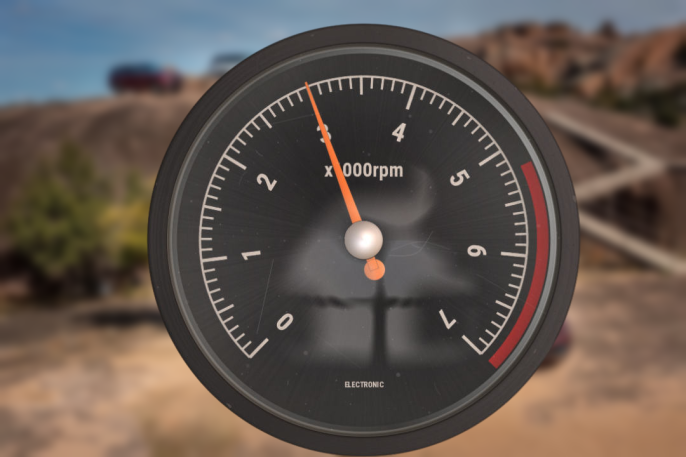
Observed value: 3000,rpm
